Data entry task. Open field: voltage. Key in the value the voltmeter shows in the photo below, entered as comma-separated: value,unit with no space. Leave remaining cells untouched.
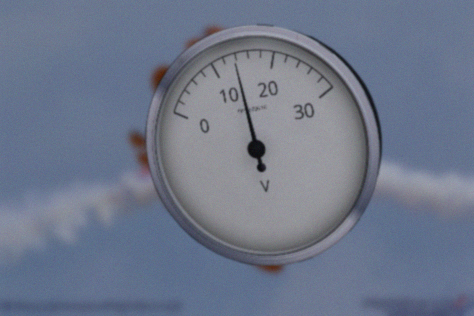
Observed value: 14,V
